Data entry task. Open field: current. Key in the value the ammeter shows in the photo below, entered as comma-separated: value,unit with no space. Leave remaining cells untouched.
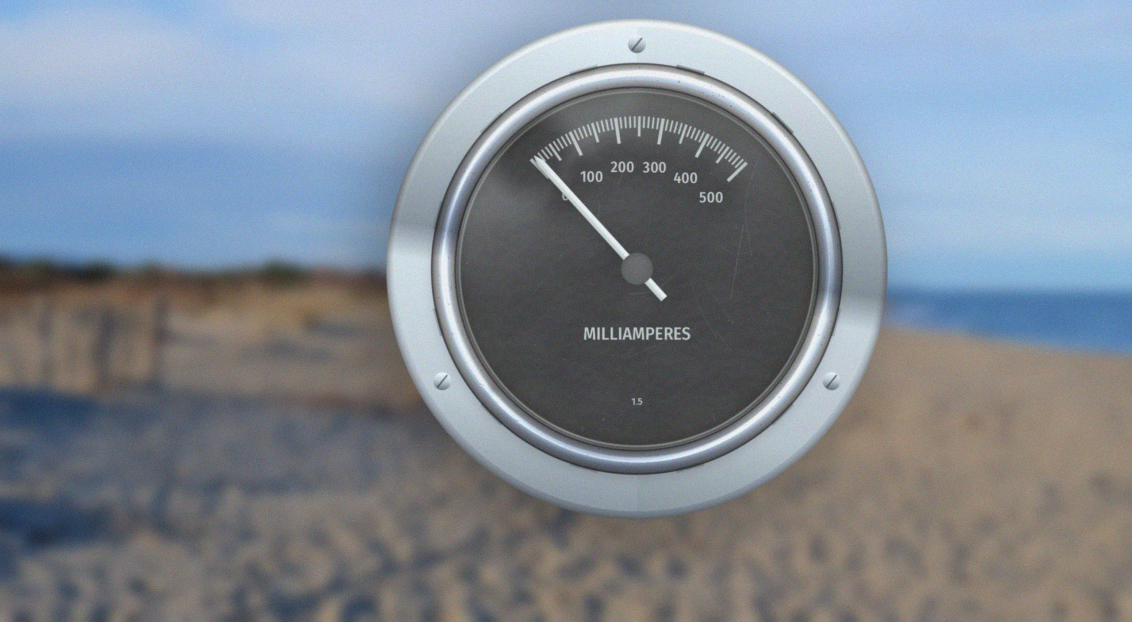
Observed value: 10,mA
